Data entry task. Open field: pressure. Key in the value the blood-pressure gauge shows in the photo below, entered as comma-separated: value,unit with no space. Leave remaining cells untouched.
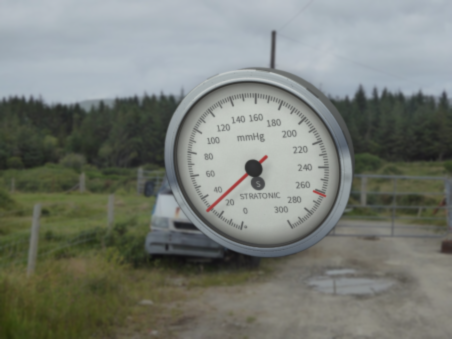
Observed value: 30,mmHg
